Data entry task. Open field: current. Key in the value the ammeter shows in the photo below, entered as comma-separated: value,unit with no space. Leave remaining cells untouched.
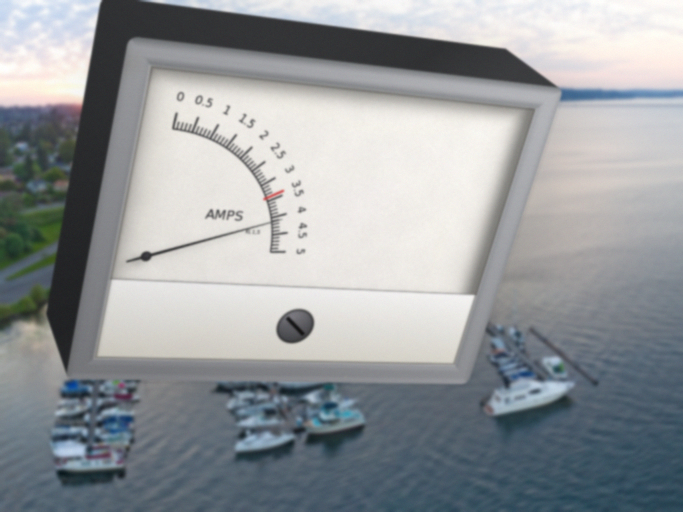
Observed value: 4,A
